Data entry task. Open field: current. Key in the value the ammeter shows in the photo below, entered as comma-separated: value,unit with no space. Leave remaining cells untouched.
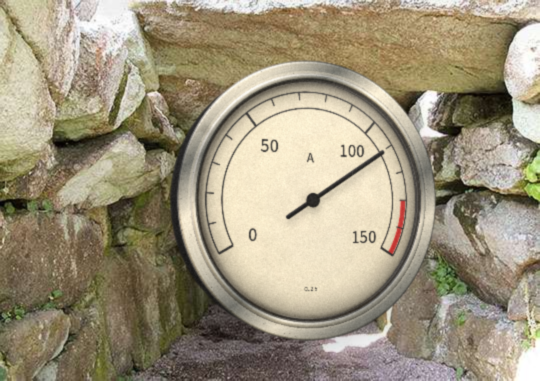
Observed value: 110,A
